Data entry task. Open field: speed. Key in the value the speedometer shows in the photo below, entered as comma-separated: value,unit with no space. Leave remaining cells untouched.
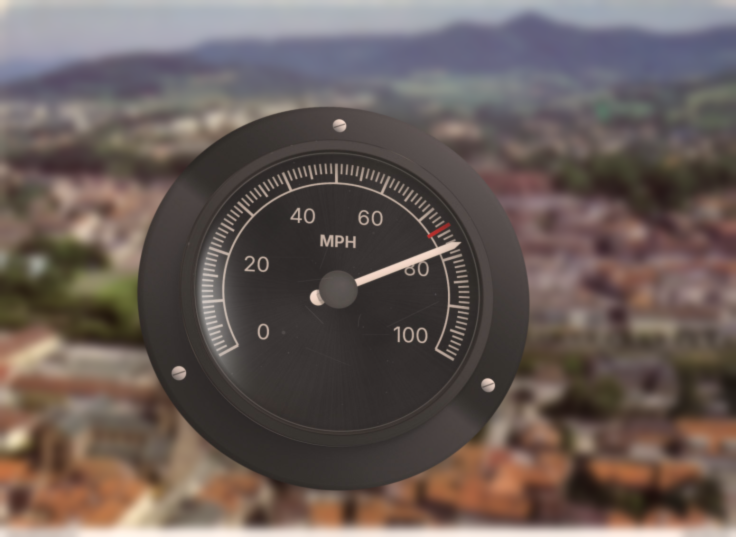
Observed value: 78,mph
